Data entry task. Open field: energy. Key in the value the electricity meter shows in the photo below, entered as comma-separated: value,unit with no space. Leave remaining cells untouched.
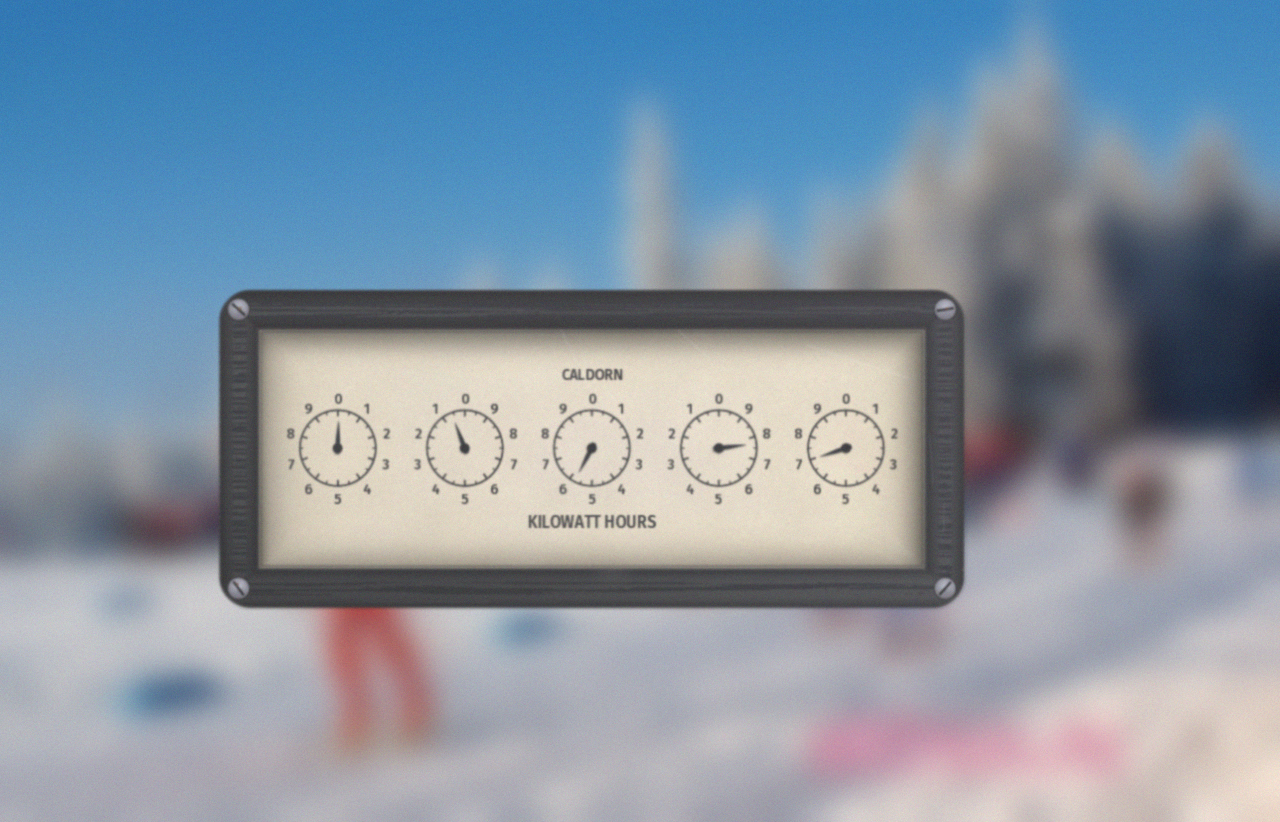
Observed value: 577,kWh
